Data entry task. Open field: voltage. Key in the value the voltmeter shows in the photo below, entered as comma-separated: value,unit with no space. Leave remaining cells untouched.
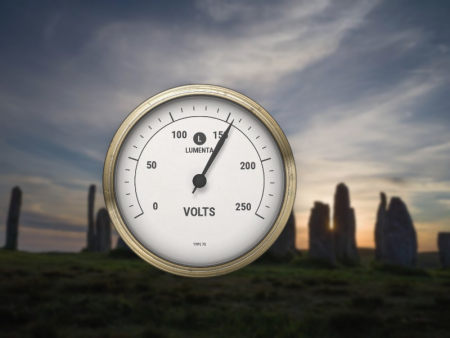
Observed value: 155,V
